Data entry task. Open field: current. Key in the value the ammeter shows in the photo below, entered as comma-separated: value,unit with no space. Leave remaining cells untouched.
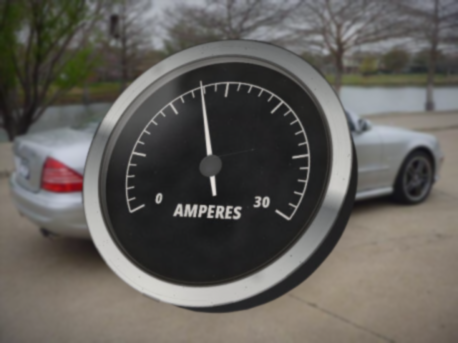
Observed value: 13,A
